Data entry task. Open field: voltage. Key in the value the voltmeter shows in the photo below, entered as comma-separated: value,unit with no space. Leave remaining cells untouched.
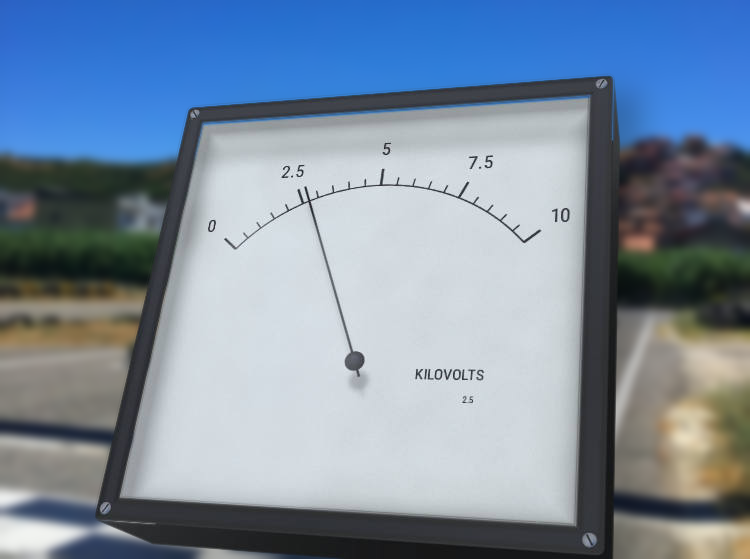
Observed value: 2.75,kV
